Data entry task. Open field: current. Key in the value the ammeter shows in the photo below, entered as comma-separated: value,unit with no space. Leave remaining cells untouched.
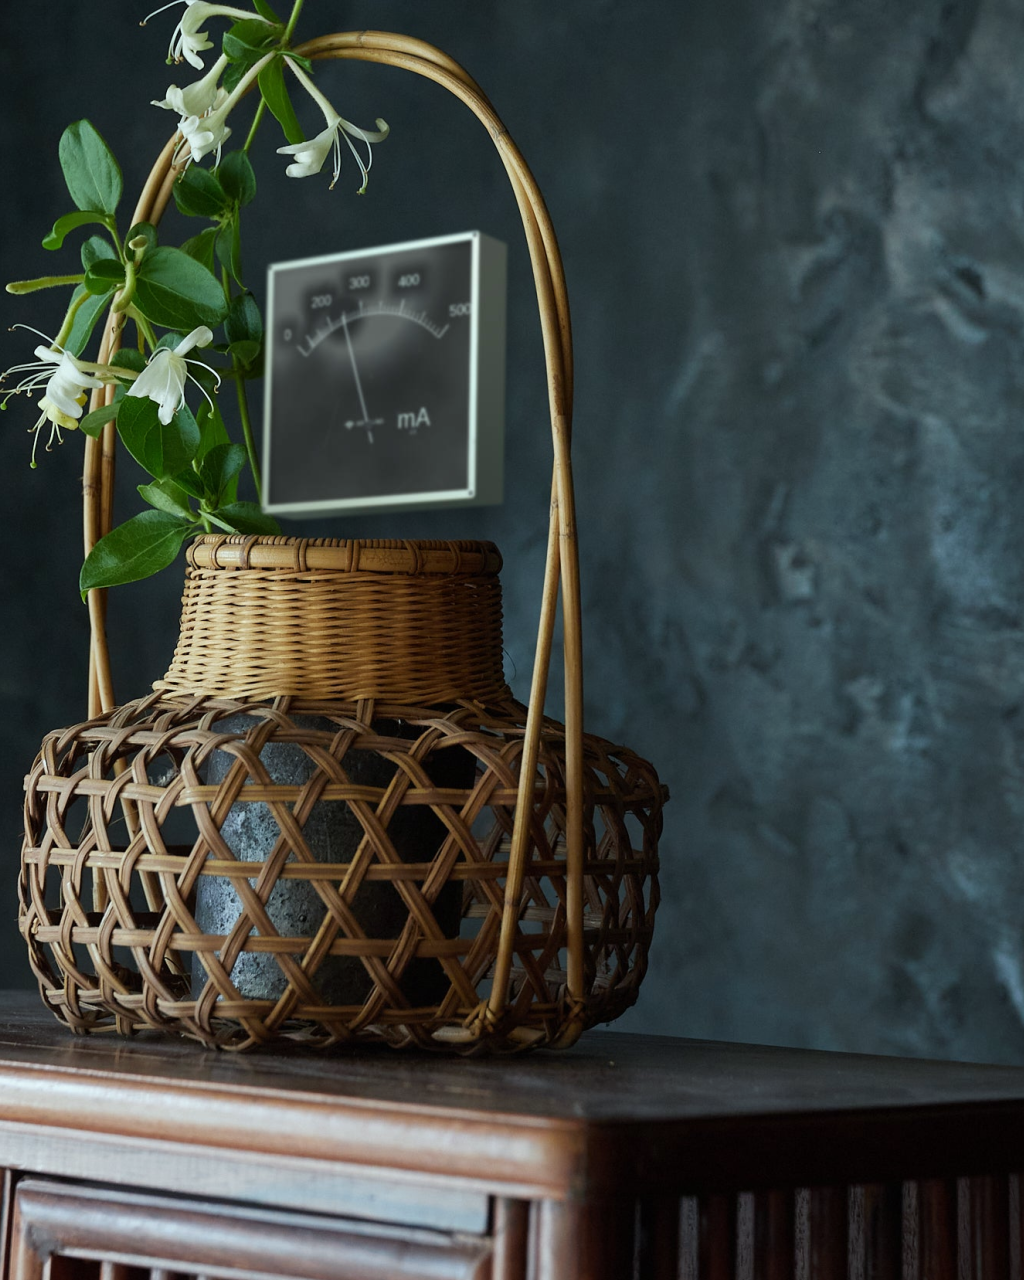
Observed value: 250,mA
